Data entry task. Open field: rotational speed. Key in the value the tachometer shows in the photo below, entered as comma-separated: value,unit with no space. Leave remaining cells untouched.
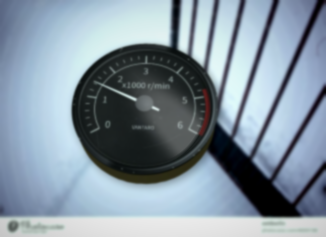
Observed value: 1400,rpm
